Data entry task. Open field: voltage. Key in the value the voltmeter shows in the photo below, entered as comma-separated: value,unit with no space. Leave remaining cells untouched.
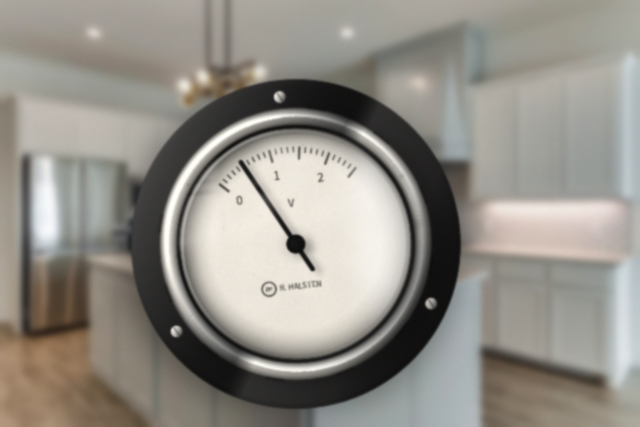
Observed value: 0.5,V
